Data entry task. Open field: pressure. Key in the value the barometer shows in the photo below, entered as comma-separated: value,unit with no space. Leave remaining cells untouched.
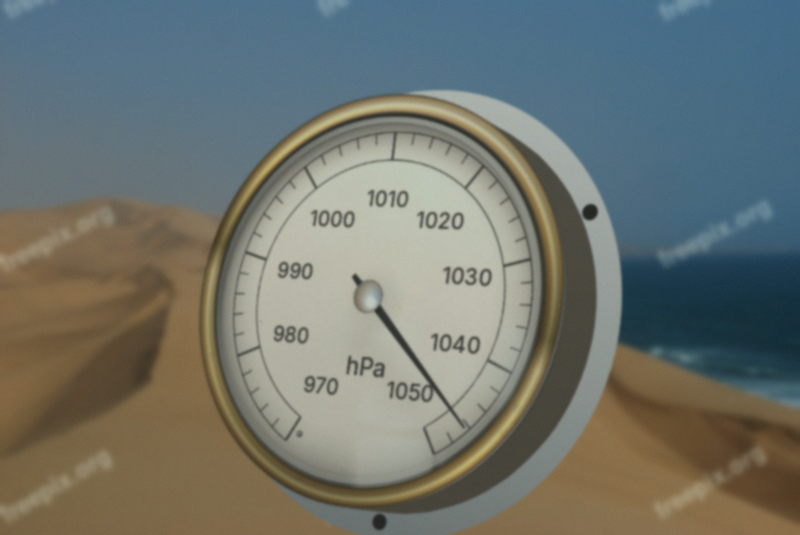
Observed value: 1046,hPa
